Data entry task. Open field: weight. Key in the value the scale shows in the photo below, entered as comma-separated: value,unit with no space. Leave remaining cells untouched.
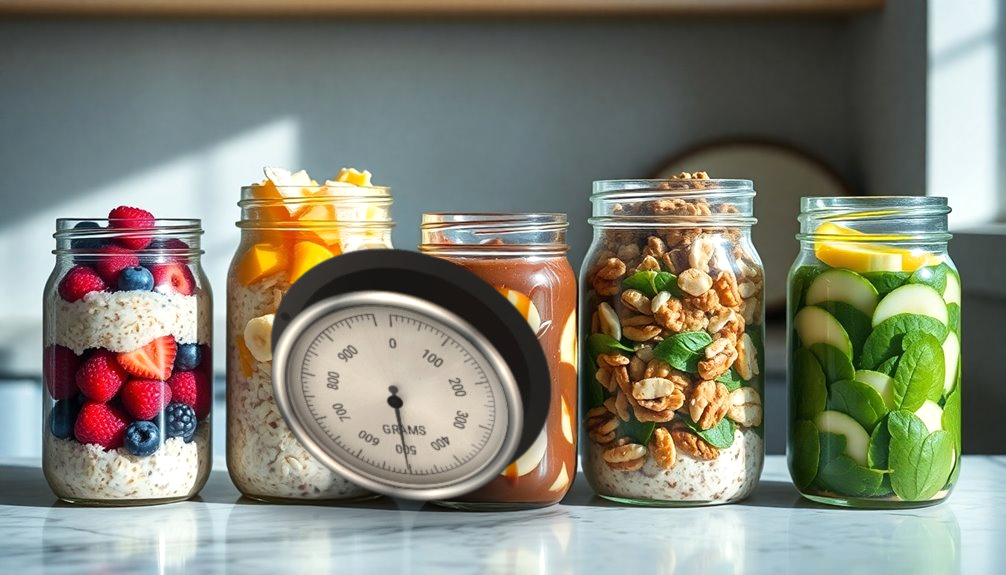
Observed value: 500,g
